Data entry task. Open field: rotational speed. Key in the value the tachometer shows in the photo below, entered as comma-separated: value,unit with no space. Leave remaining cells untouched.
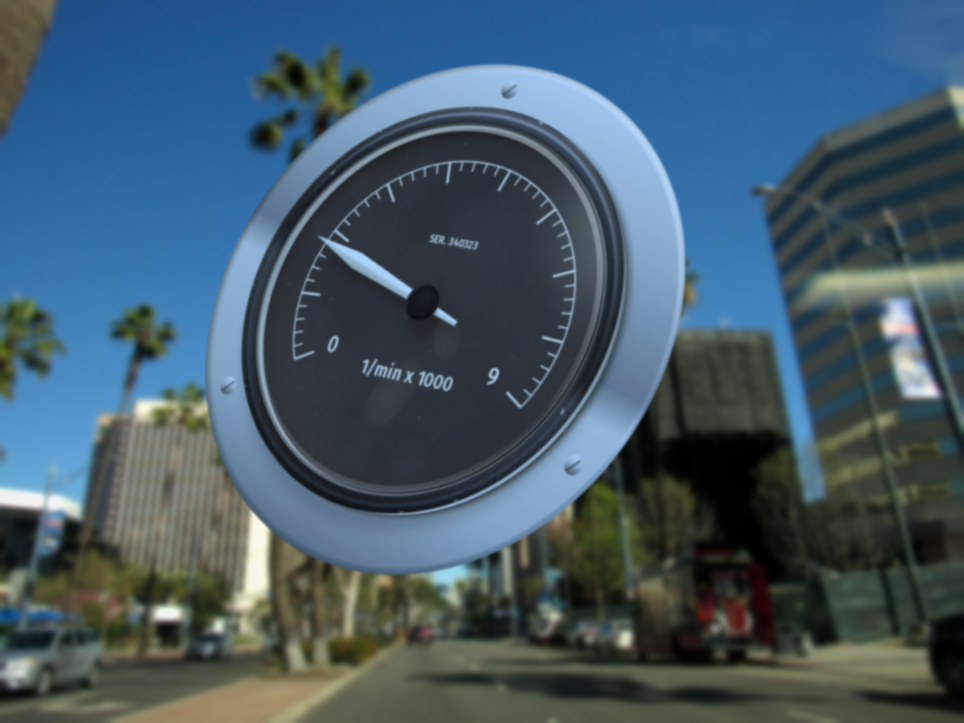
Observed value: 1800,rpm
